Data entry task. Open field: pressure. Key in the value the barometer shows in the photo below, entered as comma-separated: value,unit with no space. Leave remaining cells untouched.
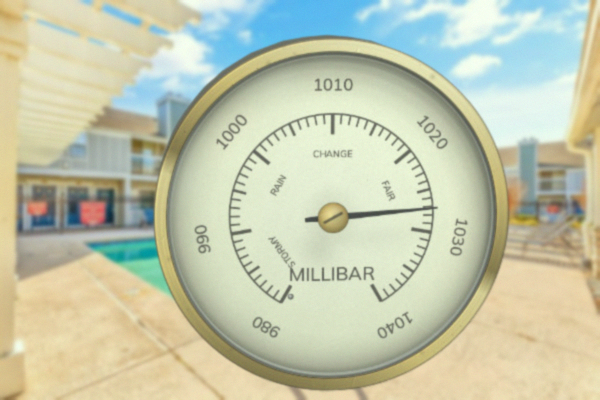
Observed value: 1027,mbar
